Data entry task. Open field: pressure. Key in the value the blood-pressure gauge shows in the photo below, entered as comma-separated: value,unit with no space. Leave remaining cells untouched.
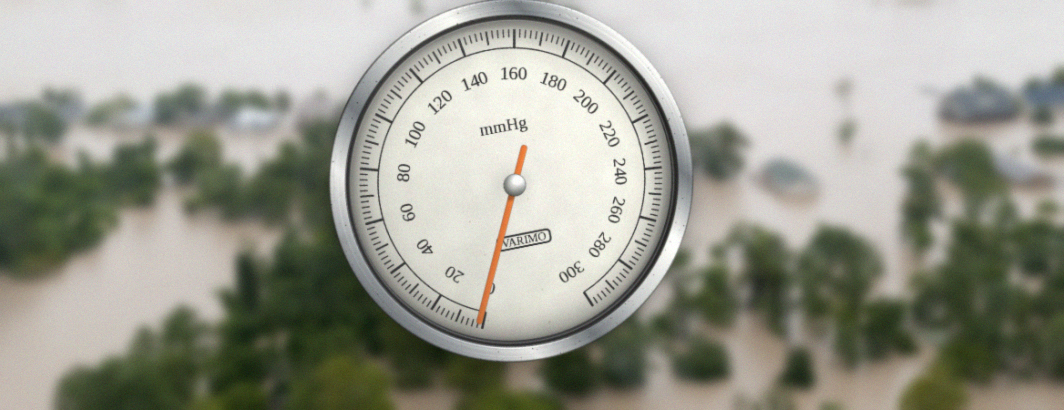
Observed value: 2,mmHg
